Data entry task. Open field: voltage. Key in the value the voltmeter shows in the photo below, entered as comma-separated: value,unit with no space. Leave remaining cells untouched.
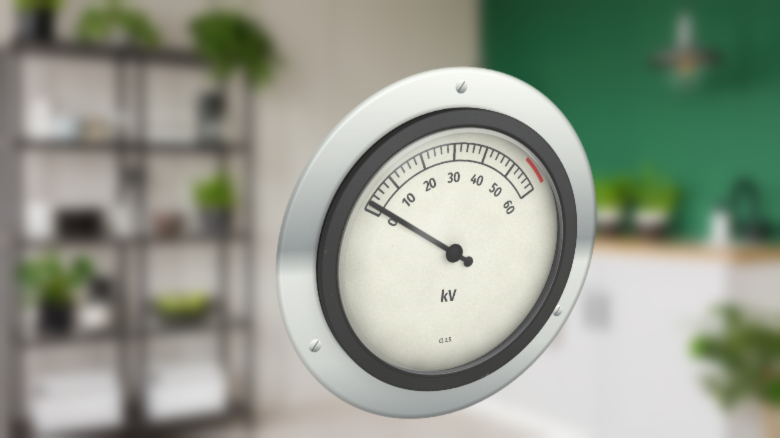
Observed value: 2,kV
